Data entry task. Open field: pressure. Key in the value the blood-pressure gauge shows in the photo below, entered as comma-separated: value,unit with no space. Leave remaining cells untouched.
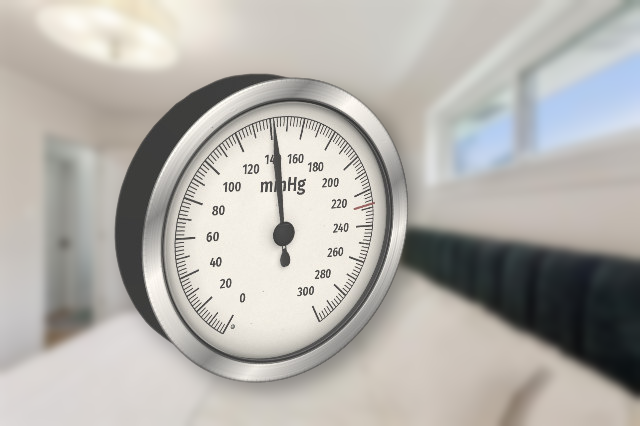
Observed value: 140,mmHg
